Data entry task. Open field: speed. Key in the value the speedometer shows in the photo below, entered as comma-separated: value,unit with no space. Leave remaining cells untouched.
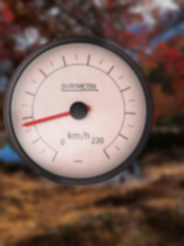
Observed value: 35,km/h
